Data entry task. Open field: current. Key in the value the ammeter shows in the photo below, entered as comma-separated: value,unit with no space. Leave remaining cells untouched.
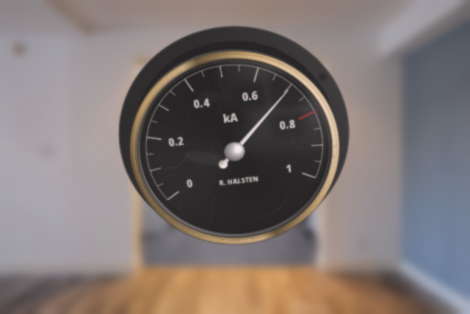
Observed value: 0.7,kA
